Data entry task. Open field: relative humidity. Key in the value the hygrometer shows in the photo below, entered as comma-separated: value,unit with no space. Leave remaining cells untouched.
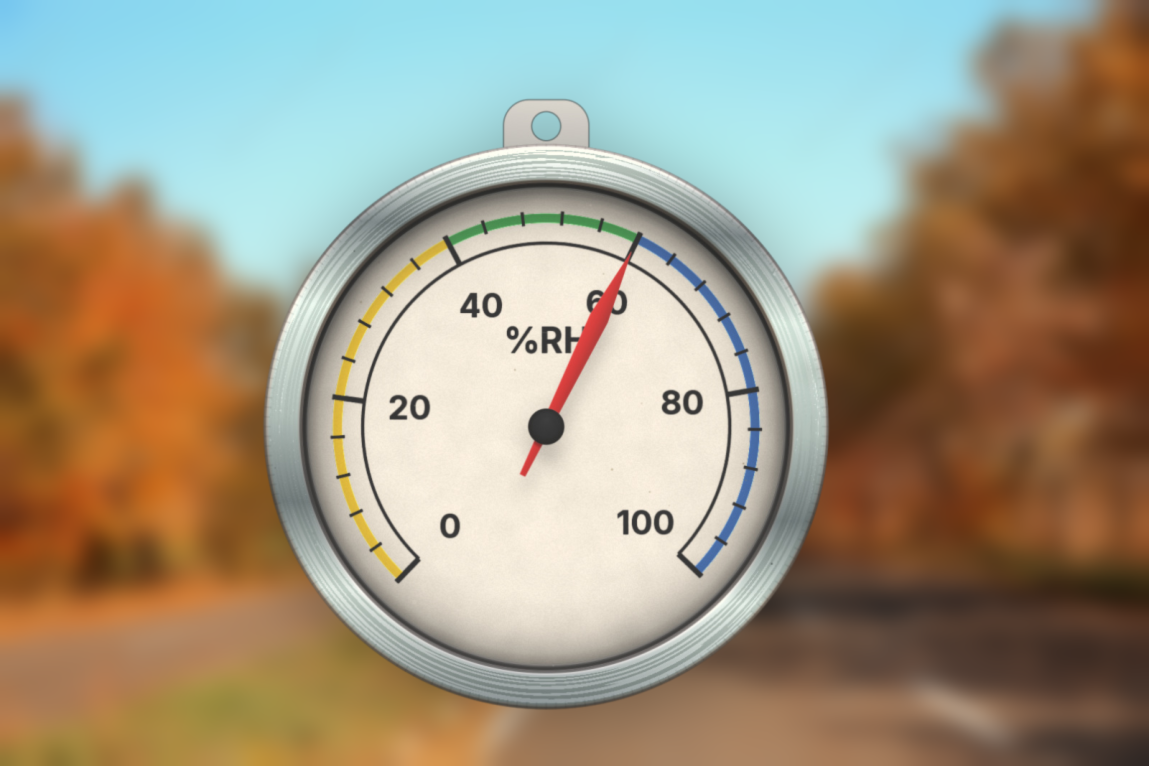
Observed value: 60,%
